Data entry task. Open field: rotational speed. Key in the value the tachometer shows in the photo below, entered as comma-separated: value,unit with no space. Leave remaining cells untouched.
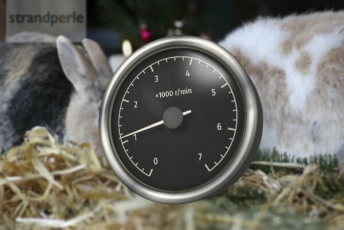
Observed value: 1100,rpm
